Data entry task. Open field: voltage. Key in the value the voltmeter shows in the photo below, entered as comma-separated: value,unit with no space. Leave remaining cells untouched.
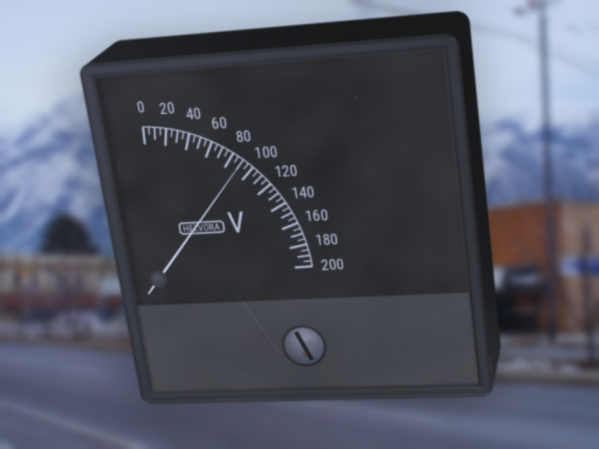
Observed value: 90,V
